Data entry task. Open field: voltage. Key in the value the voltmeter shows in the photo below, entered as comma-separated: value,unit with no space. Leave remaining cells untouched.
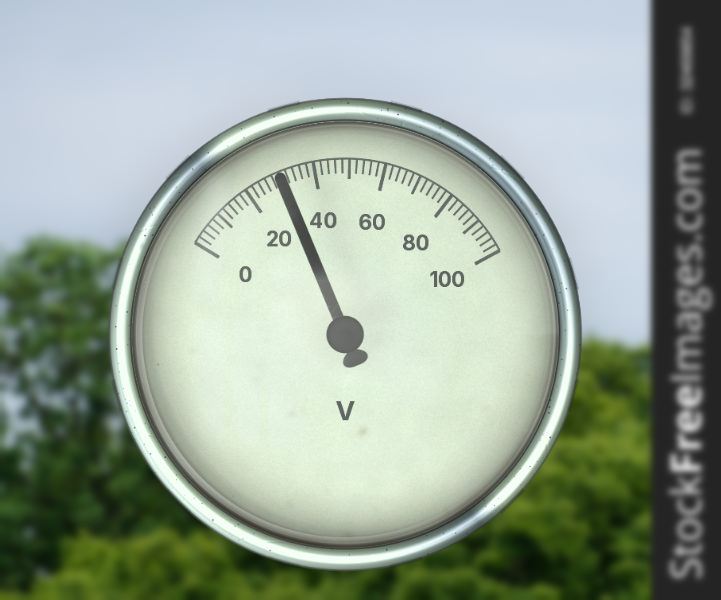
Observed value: 30,V
